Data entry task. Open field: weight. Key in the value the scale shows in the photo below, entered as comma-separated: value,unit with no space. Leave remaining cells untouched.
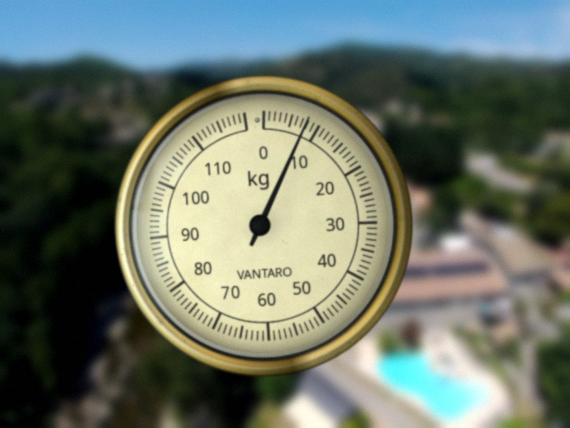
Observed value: 8,kg
